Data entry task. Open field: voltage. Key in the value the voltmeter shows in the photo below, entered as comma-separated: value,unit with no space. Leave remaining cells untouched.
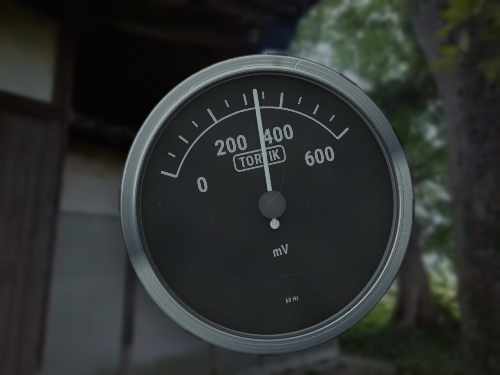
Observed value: 325,mV
